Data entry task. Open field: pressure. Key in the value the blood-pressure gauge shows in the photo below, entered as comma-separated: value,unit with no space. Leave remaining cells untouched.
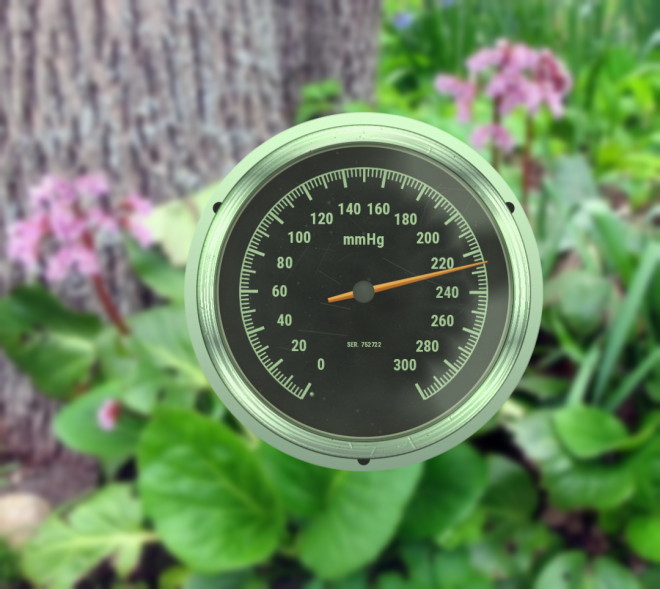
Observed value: 226,mmHg
